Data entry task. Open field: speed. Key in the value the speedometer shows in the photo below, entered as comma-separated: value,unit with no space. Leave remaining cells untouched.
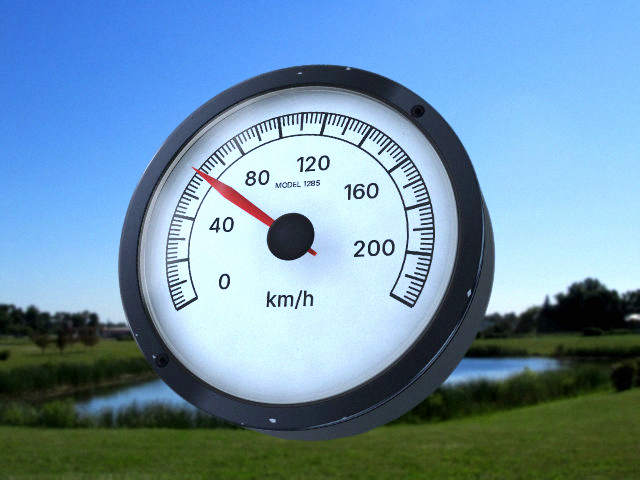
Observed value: 60,km/h
